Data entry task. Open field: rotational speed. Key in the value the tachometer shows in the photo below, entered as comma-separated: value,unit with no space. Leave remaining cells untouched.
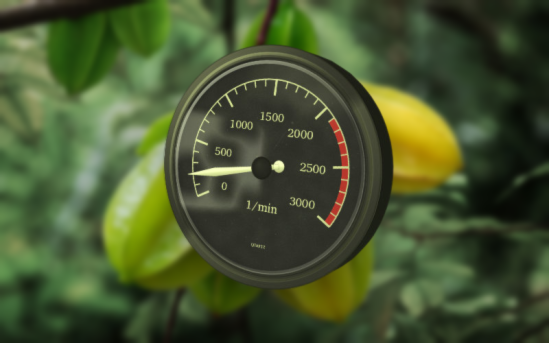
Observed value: 200,rpm
